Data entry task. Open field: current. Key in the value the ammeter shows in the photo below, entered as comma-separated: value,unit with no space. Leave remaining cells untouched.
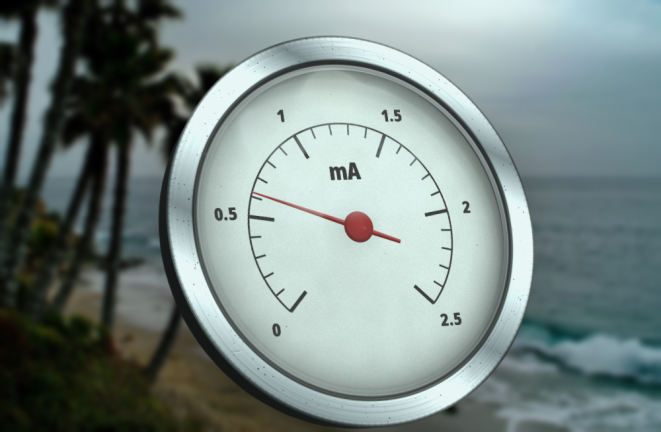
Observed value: 0.6,mA
